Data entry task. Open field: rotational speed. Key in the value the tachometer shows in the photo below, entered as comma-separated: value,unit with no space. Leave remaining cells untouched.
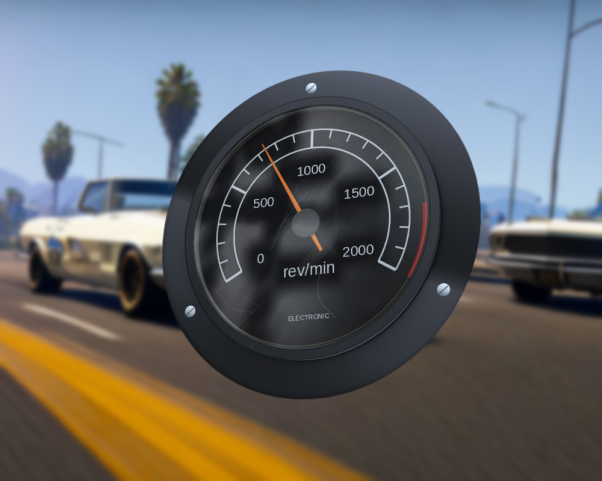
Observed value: 750,rpm
